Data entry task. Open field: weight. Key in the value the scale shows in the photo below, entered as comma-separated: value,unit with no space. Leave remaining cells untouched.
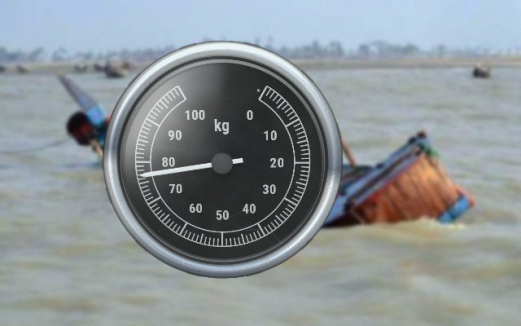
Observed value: 77,kg
